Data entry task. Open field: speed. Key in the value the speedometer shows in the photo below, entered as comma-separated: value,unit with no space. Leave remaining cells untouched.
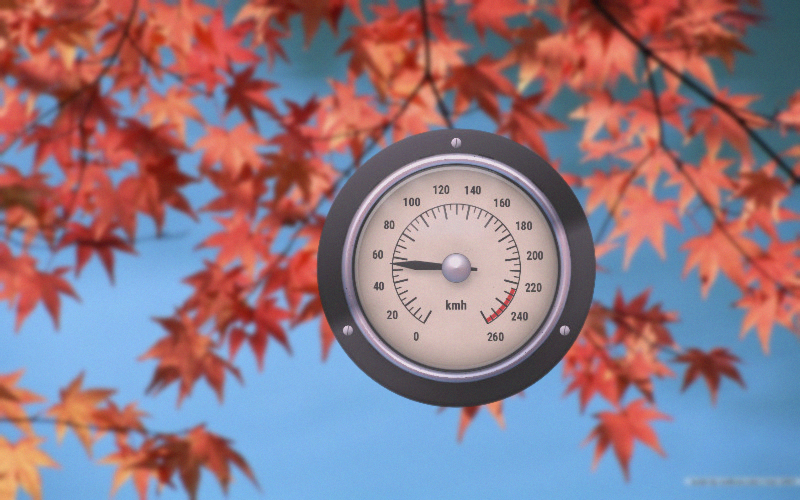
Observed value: 55,km/h
